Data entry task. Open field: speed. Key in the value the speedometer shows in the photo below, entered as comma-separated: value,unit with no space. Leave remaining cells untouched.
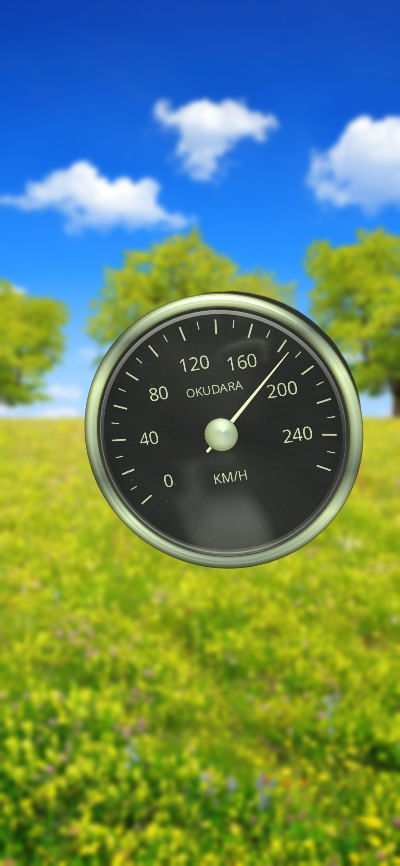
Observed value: 185,km/h
